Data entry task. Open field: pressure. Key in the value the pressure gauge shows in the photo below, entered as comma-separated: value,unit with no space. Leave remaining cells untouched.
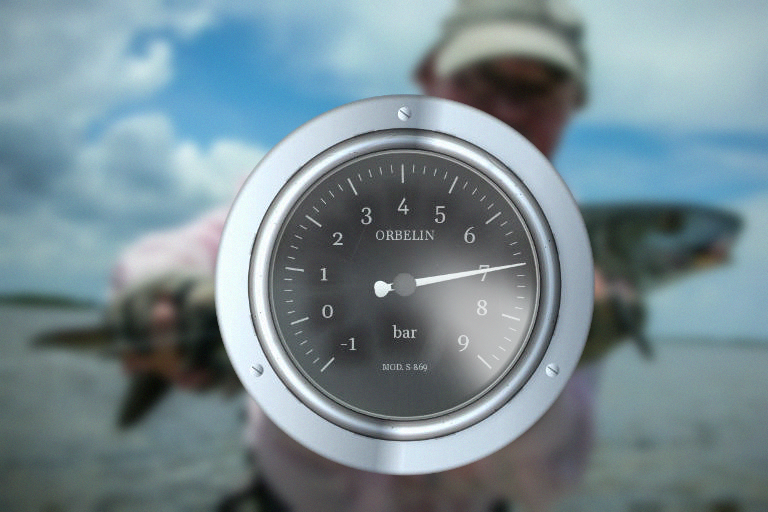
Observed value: 7,bar
